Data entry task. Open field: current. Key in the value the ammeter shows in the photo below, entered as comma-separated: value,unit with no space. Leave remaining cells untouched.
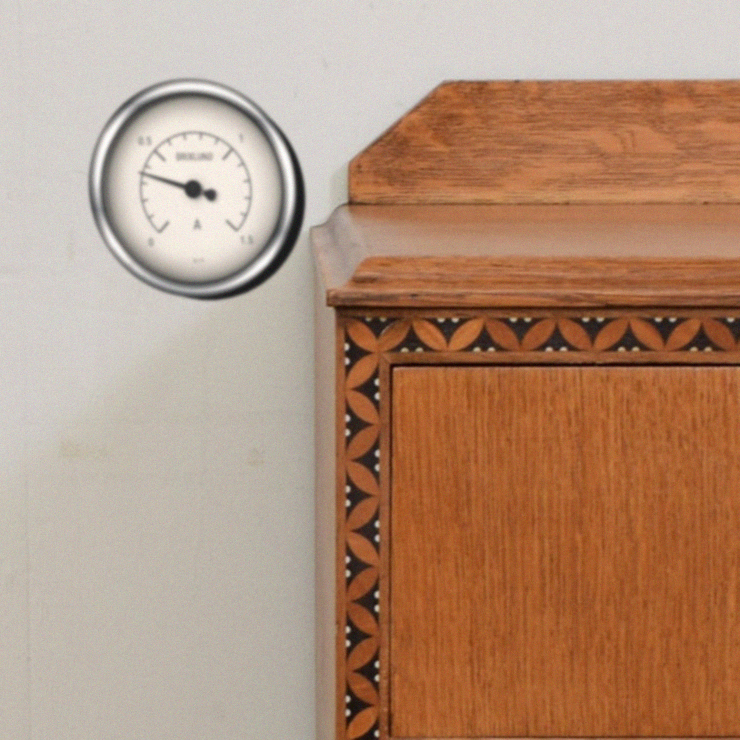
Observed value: 0.35,A
